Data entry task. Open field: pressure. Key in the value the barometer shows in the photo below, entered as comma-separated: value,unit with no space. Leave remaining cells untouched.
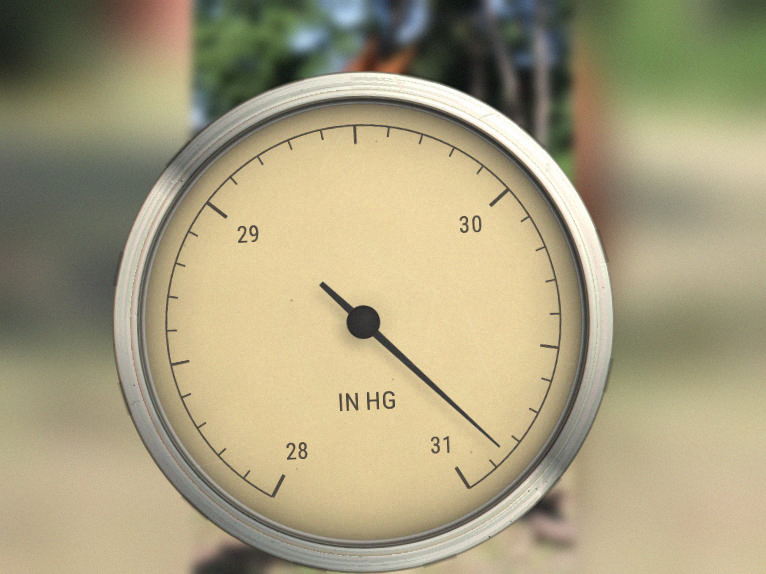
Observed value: 30.85,inHg
